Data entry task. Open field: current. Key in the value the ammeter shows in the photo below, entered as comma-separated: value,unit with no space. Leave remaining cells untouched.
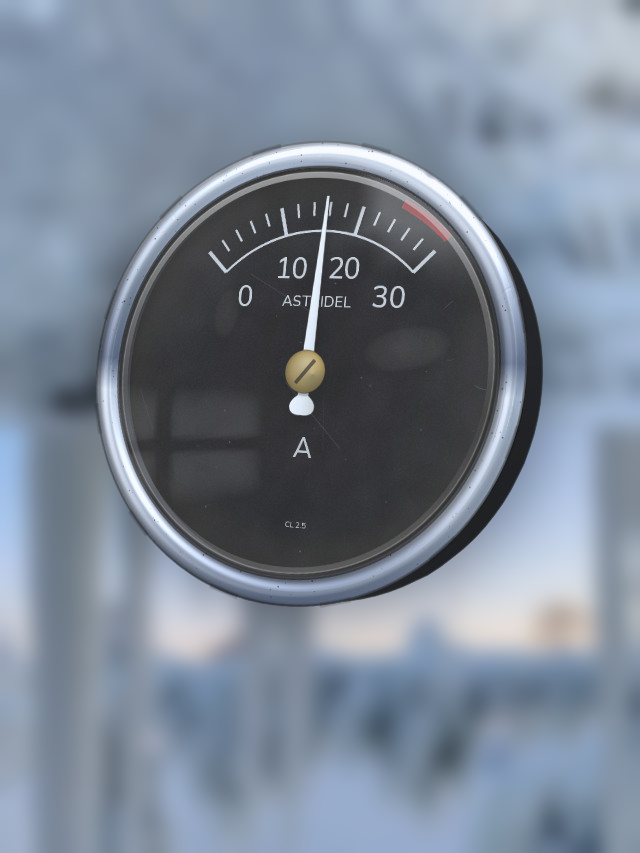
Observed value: 16,A
